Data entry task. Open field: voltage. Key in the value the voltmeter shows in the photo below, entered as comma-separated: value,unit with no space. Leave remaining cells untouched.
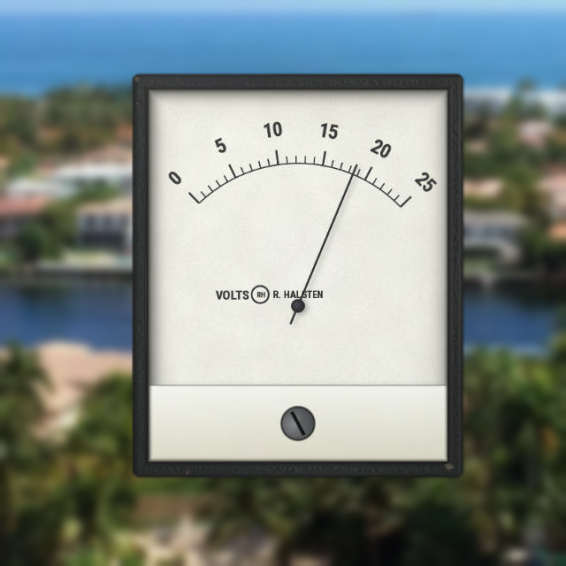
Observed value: 18.5,V
